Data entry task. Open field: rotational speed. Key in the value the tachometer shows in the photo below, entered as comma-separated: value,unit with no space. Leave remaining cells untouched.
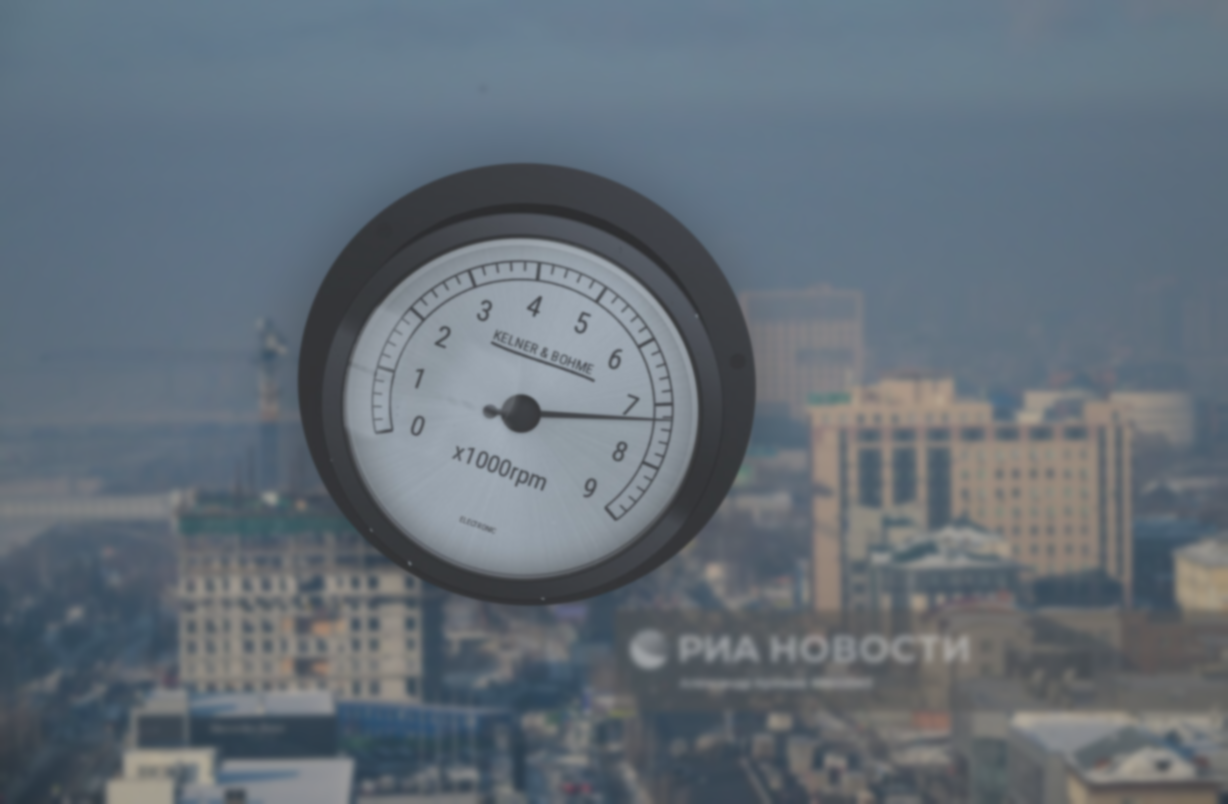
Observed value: 7200,rpm
